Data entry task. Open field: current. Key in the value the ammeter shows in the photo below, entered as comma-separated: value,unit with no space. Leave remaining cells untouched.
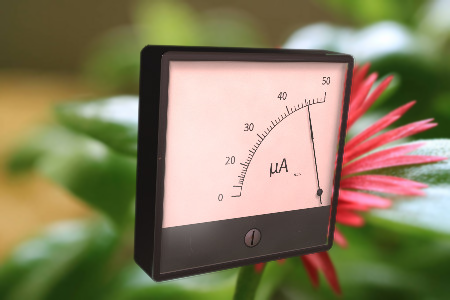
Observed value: 45,µA
